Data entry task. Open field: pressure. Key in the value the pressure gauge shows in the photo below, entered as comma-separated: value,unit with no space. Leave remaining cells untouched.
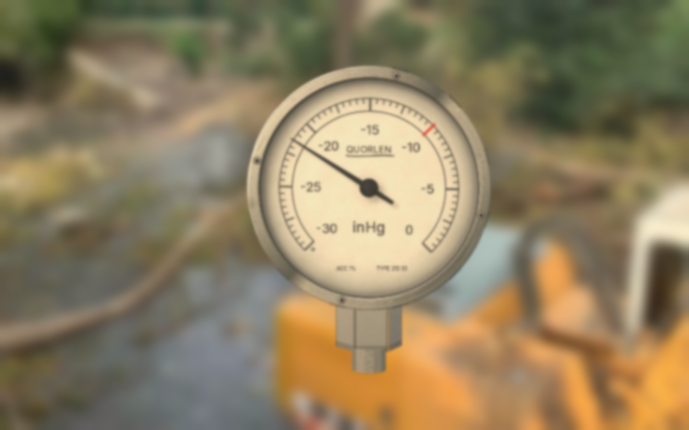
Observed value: -21.5,inHg
